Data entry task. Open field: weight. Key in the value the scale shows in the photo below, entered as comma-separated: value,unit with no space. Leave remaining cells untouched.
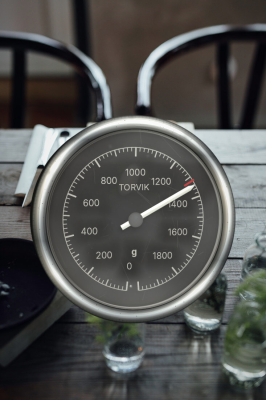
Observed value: 1340,g
